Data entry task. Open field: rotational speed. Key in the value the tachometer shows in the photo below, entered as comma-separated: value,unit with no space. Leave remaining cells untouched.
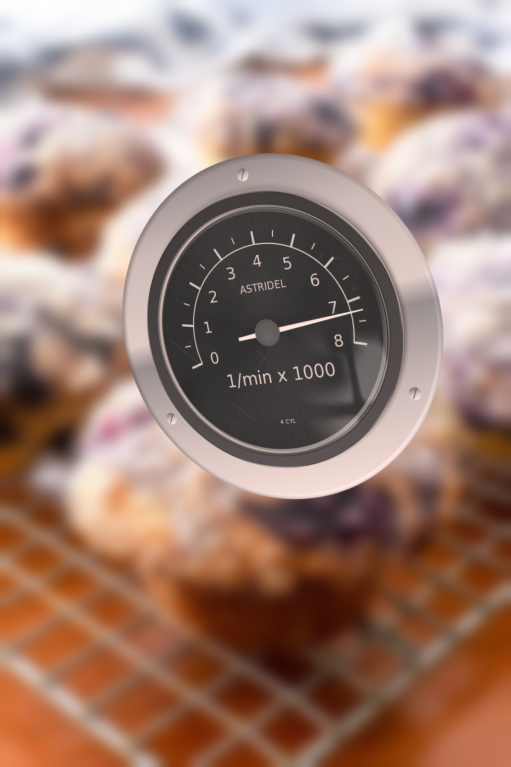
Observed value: 7250,rpm
